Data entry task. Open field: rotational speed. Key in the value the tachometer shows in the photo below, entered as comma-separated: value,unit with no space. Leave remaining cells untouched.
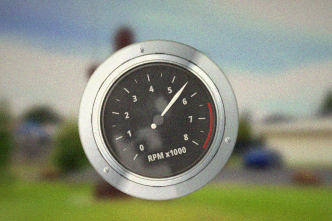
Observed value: 5500,rpm
